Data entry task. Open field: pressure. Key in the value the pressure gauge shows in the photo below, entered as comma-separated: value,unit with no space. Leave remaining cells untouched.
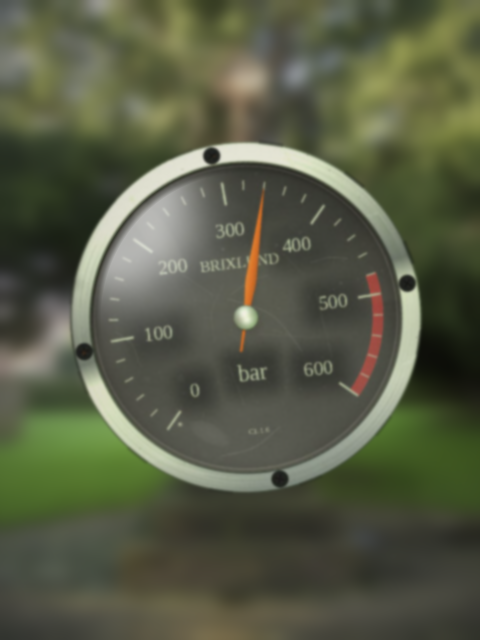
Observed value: 340,bar
